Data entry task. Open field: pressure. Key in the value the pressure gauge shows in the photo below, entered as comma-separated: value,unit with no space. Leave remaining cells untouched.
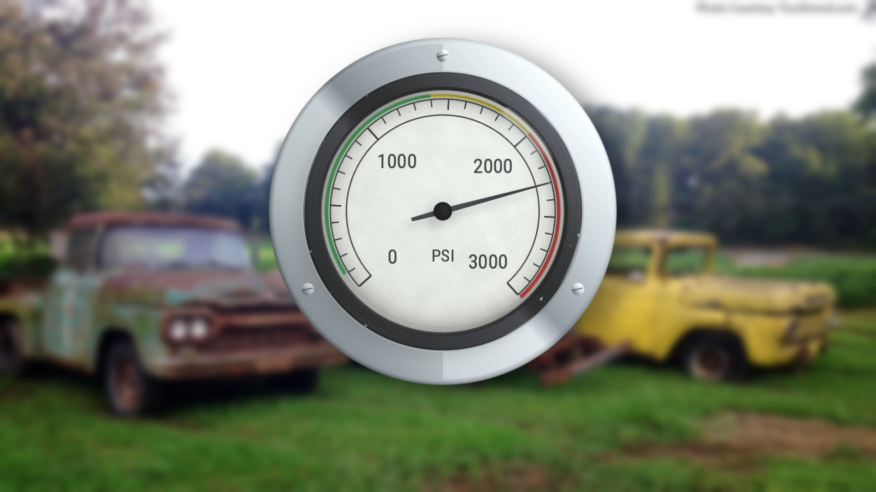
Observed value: 2300,psi
